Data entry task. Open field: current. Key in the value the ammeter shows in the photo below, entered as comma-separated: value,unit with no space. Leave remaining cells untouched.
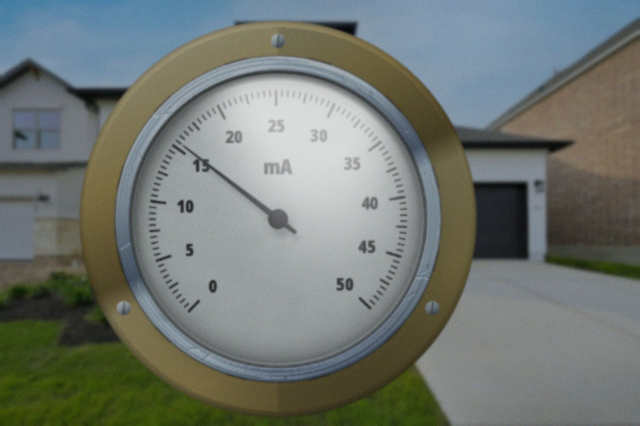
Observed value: 15.5,mA
